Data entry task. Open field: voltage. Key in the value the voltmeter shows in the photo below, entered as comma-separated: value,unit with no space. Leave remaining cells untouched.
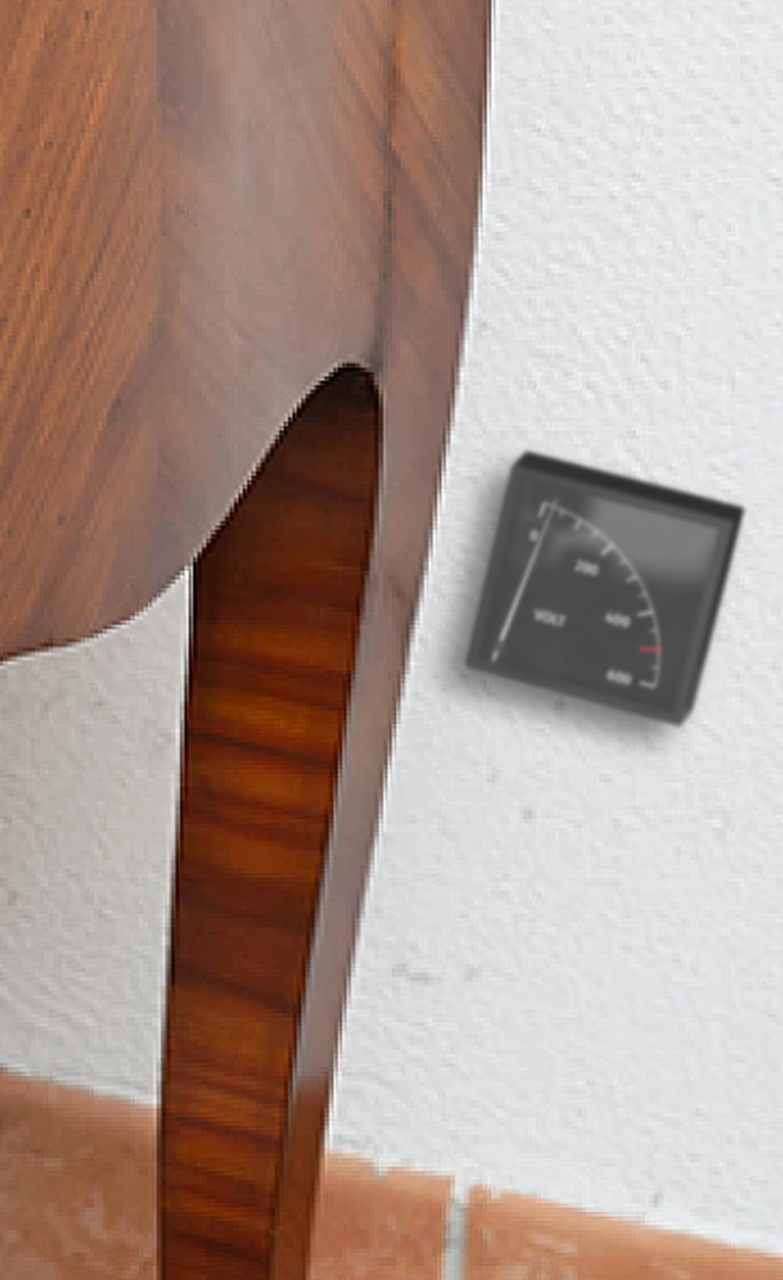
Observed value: 25,V
